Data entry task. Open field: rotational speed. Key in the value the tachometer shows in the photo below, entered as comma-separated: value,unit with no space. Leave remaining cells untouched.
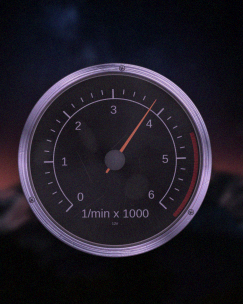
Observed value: 3800,rpm
